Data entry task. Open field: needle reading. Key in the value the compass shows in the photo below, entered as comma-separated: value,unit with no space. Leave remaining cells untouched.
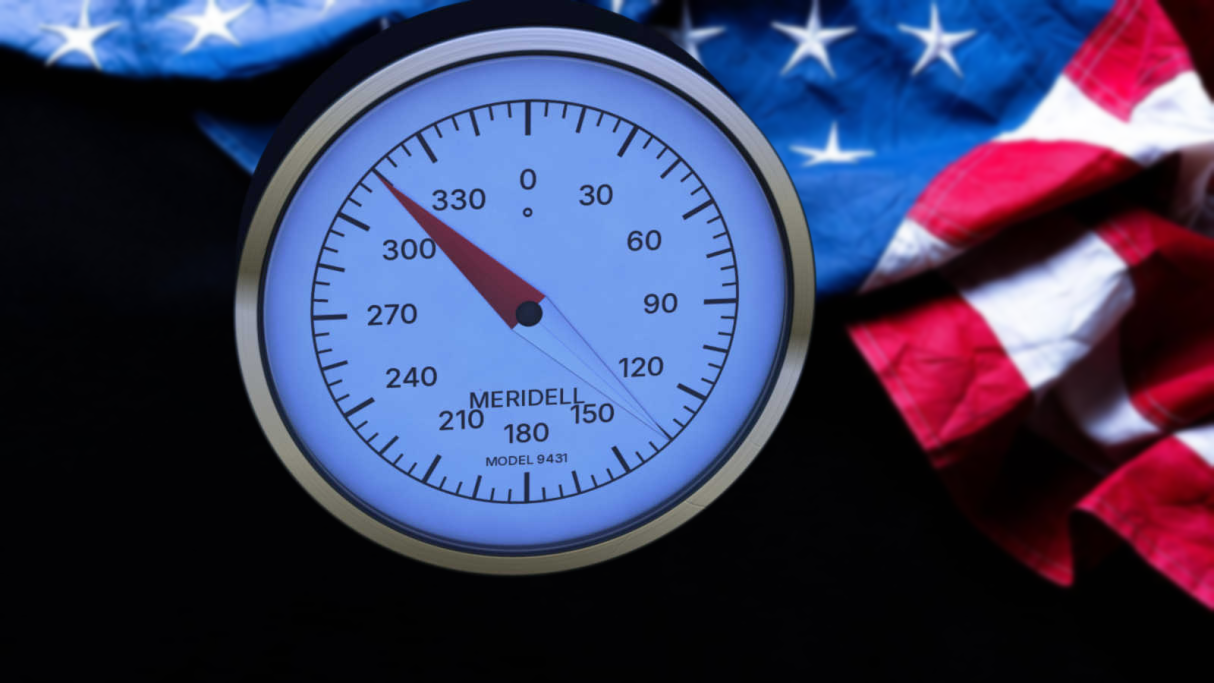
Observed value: 315,°
